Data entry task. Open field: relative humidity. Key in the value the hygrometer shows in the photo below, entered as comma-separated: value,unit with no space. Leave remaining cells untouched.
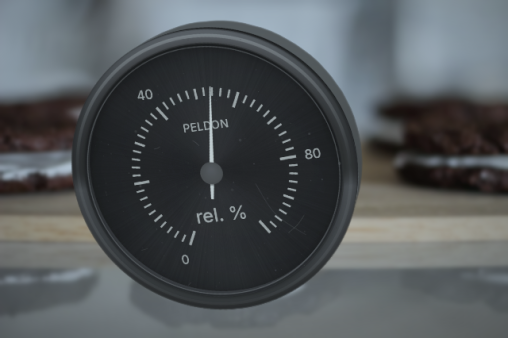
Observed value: 54,%
